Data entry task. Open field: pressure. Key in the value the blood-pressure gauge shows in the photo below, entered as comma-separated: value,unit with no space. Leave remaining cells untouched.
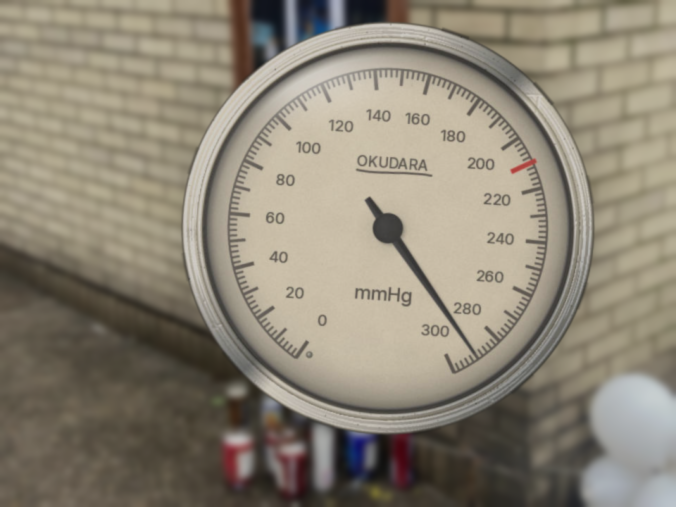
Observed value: 290,mmHg
